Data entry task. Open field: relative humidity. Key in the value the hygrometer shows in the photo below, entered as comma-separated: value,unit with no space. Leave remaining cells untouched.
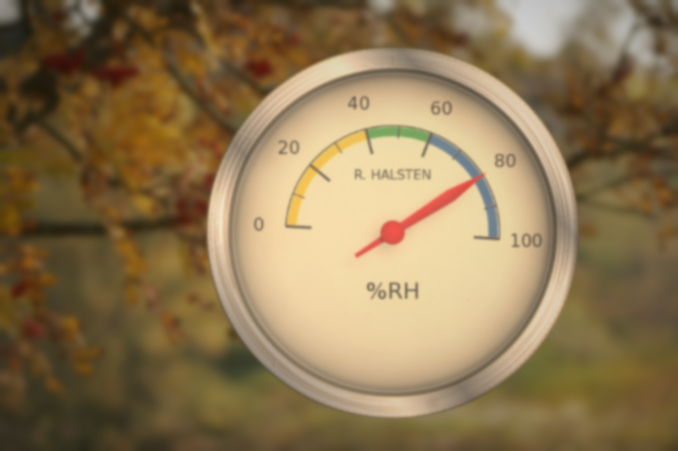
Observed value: 80,%
